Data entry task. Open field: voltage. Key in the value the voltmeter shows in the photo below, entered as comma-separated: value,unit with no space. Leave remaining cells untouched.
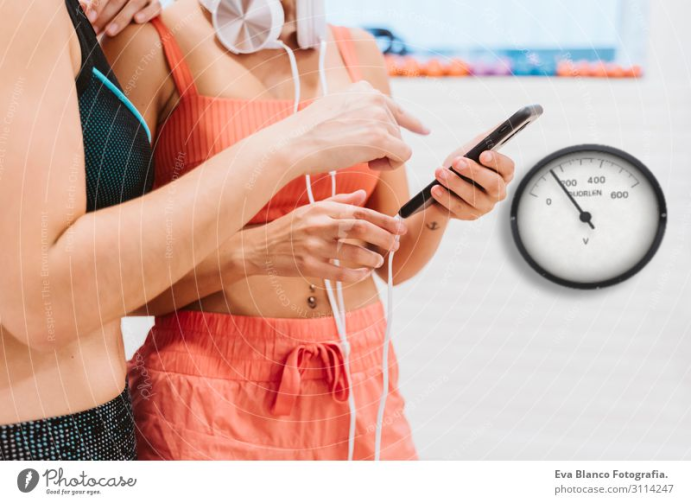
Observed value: 150,V
